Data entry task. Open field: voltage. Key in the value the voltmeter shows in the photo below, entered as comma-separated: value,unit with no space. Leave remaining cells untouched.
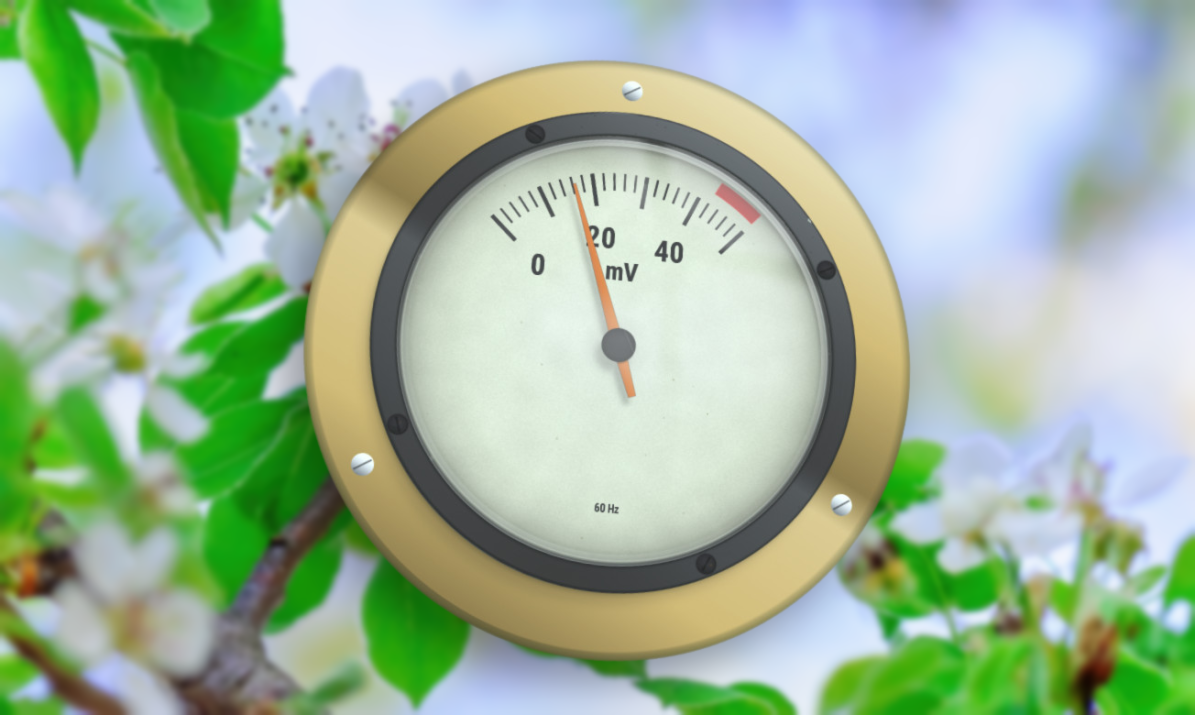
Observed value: 16,mV
